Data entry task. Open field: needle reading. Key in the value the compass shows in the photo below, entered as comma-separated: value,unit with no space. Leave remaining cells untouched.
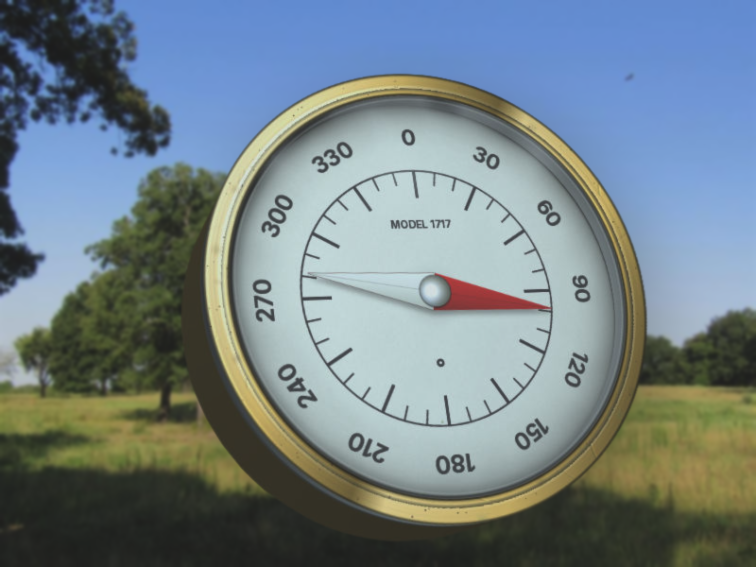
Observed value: 100,°
